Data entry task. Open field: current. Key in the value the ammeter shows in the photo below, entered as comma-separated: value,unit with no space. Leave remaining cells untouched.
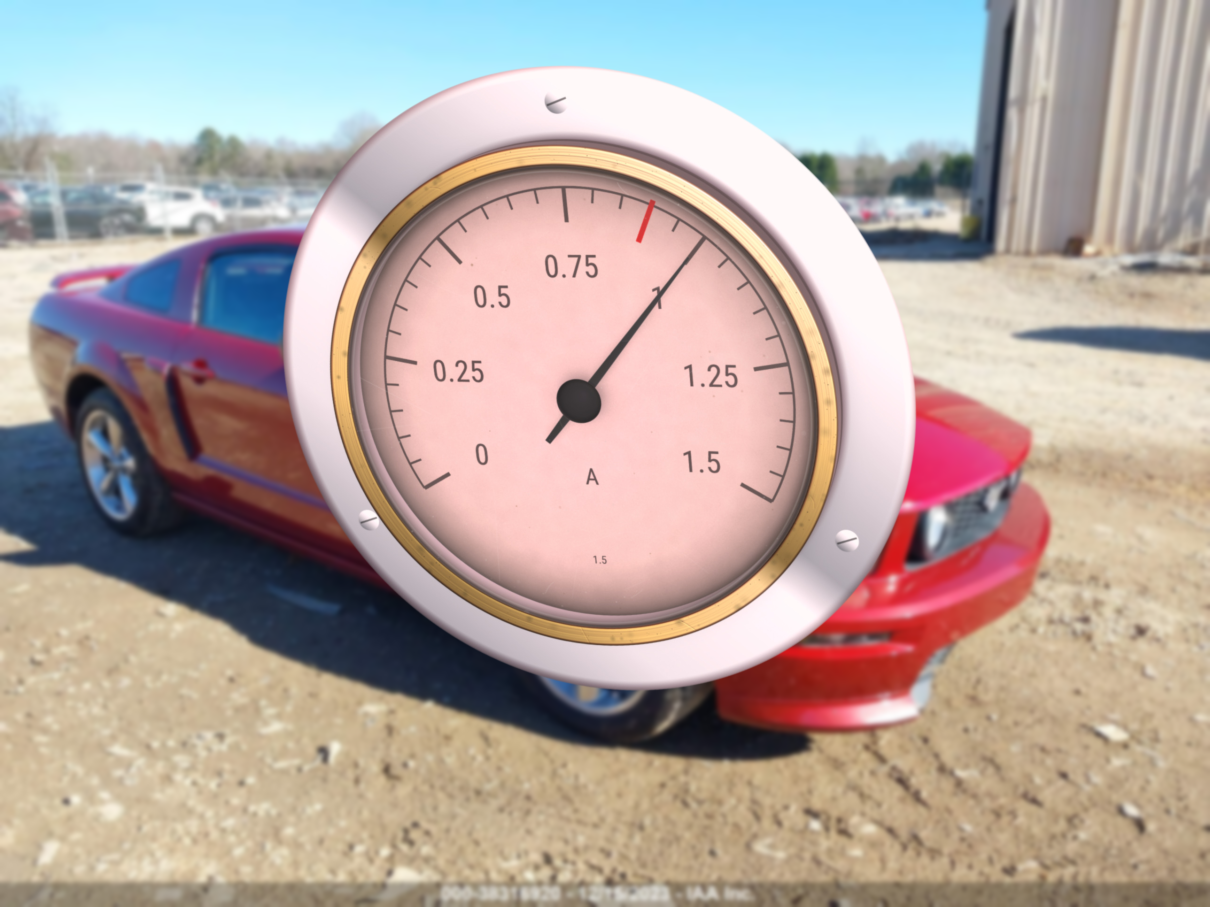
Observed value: 1,A
